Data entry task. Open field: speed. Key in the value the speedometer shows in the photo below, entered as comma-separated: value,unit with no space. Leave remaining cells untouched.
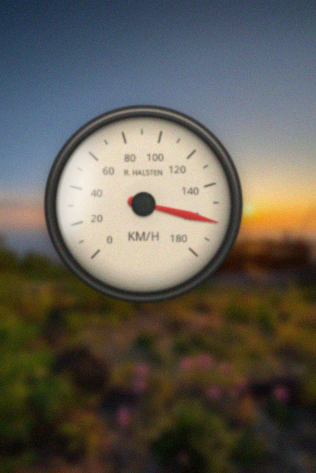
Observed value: 160,km/h
